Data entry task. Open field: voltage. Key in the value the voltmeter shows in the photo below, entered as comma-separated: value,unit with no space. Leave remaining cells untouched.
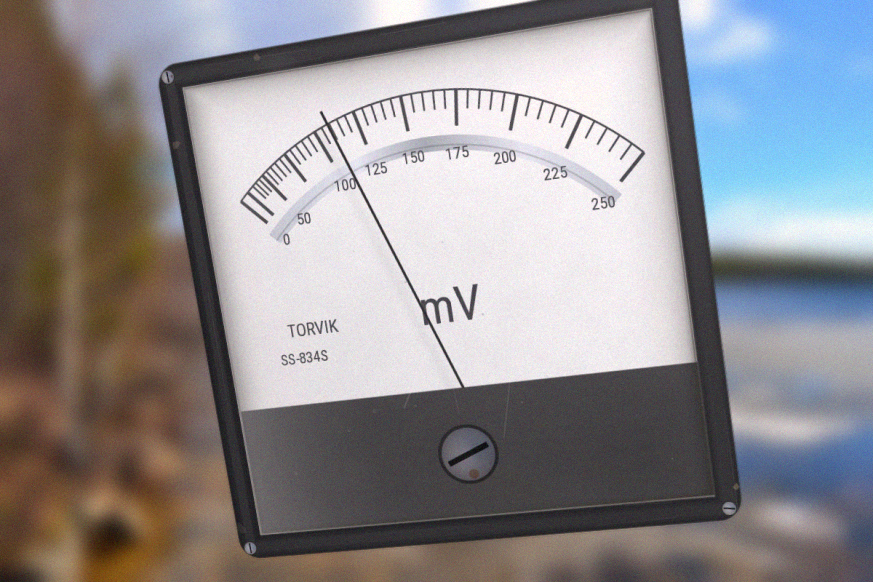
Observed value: 110,mV
